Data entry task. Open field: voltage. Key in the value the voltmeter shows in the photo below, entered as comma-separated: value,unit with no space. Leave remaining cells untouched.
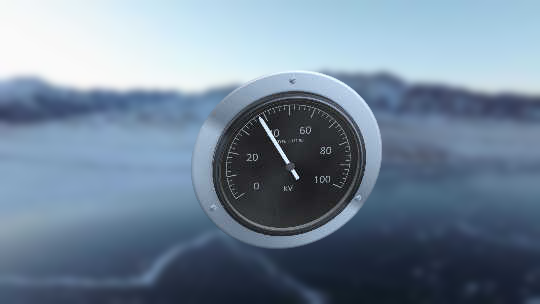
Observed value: 38,kV
